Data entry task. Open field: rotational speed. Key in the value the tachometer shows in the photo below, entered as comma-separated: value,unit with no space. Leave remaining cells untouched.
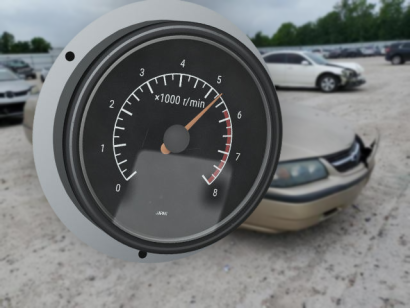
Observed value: 5250,rpm
